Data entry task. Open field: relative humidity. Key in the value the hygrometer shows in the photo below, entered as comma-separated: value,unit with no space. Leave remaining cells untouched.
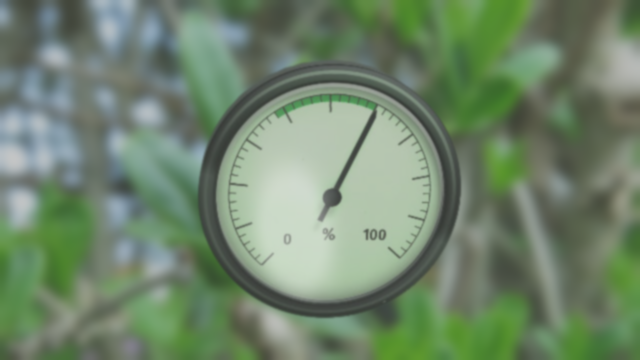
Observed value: 60,%
